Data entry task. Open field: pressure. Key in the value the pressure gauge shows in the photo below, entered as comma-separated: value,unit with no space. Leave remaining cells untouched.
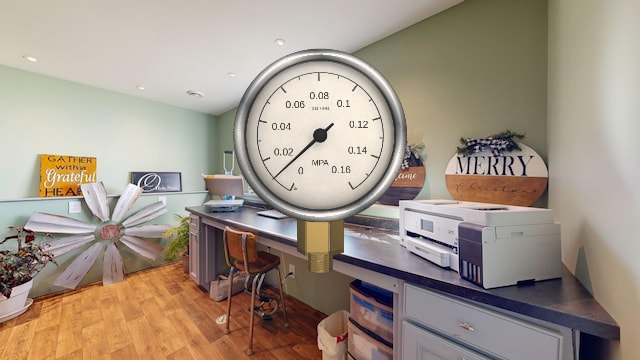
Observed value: 0.01,MPa
